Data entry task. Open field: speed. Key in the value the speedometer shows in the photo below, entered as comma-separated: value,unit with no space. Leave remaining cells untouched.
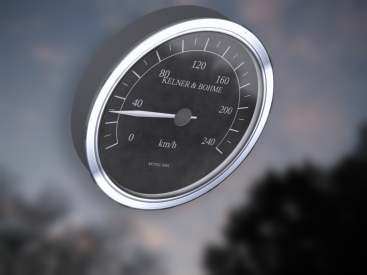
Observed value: 30,km/h
